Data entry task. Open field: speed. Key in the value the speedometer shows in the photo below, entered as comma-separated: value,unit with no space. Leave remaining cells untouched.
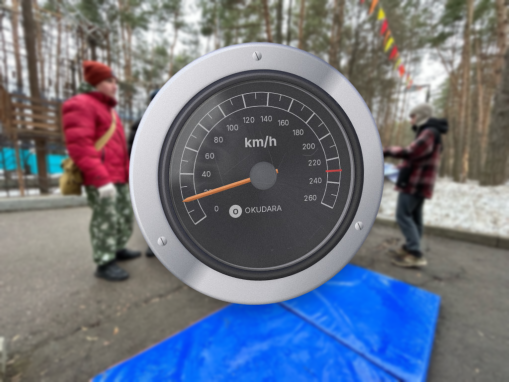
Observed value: 20,km/h
